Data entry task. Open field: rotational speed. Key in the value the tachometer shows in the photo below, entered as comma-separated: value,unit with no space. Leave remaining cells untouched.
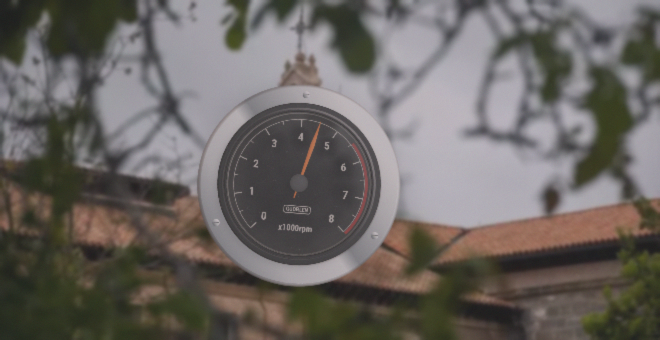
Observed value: 4500,rpm
